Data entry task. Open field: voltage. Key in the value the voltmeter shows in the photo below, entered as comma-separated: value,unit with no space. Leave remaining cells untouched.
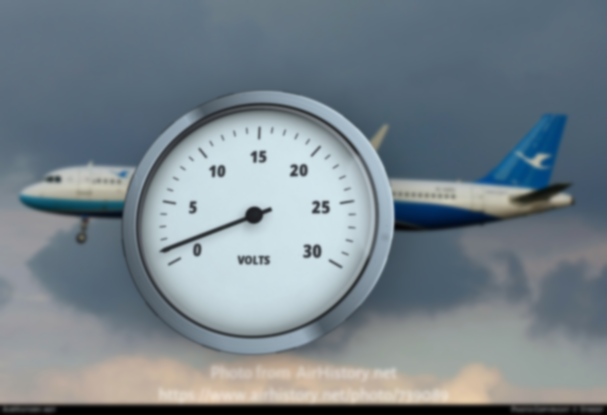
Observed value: 1,V
